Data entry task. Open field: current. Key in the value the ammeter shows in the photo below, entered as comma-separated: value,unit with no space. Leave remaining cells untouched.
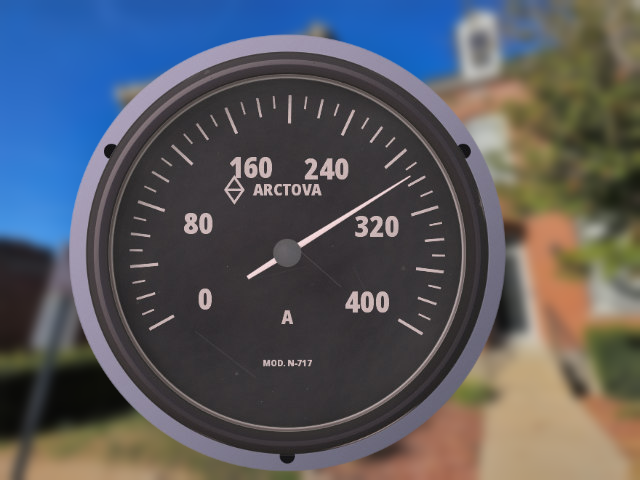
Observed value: 295,A
